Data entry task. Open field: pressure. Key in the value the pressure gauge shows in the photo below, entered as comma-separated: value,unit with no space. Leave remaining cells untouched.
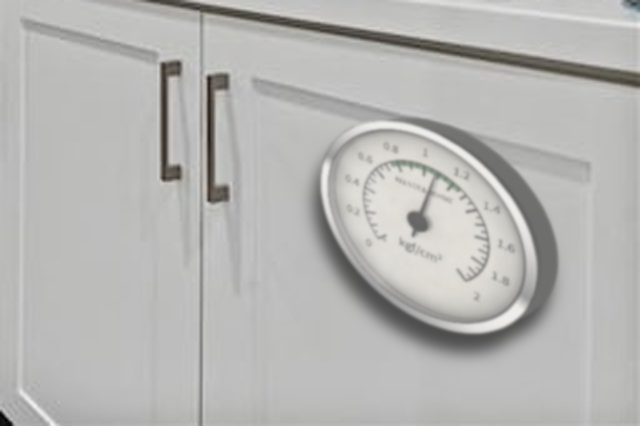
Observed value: 1.1,kg/cm²
